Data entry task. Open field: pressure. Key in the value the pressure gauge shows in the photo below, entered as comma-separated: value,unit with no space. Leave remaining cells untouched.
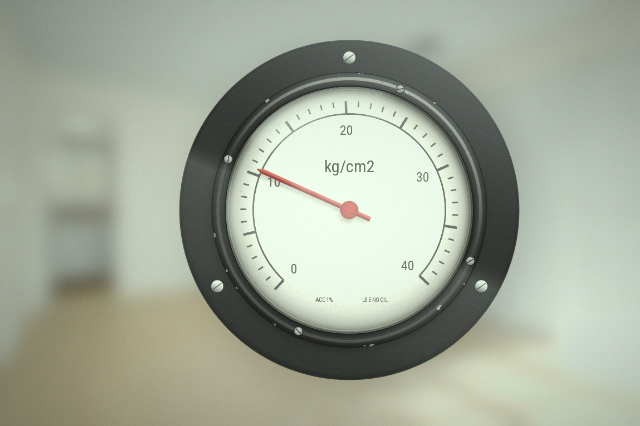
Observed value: 10.5,kg/cm²
